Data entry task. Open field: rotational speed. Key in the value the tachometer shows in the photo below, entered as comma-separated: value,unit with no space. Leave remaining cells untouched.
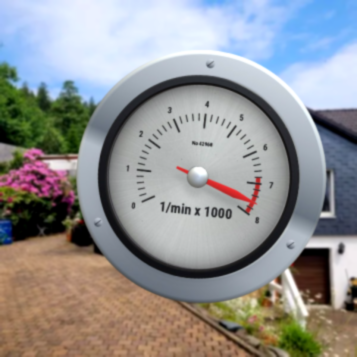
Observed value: 7600,rpm
